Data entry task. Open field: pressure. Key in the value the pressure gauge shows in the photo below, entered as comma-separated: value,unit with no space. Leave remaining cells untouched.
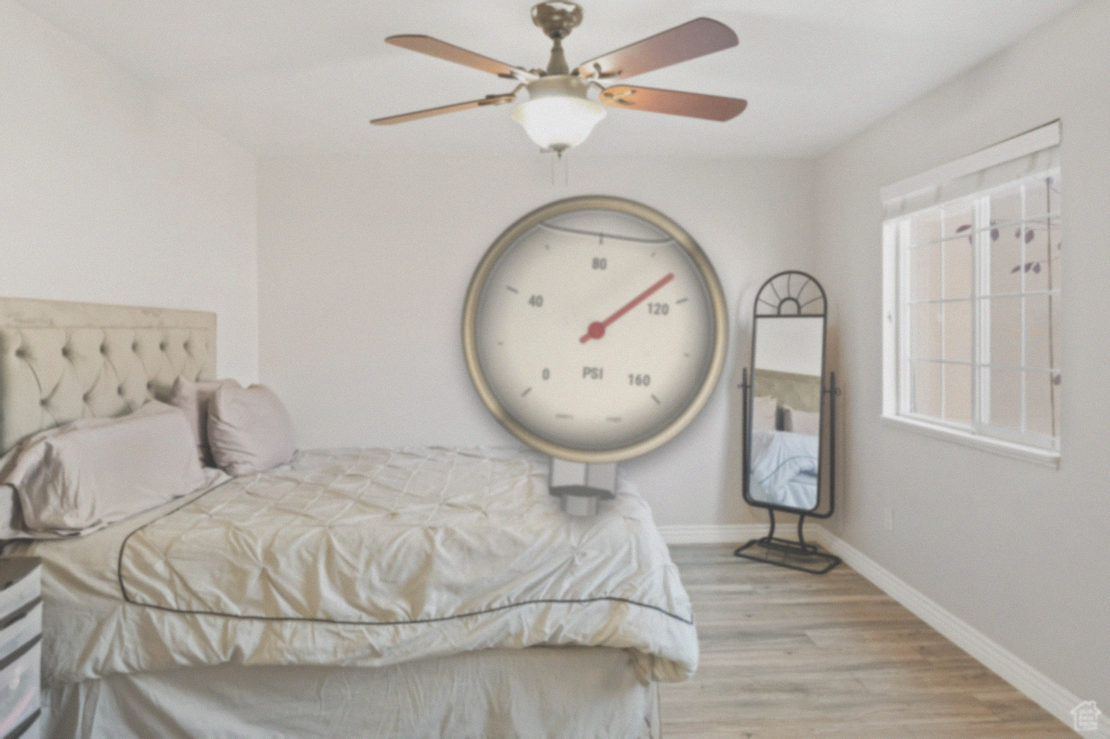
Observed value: 110,psi
